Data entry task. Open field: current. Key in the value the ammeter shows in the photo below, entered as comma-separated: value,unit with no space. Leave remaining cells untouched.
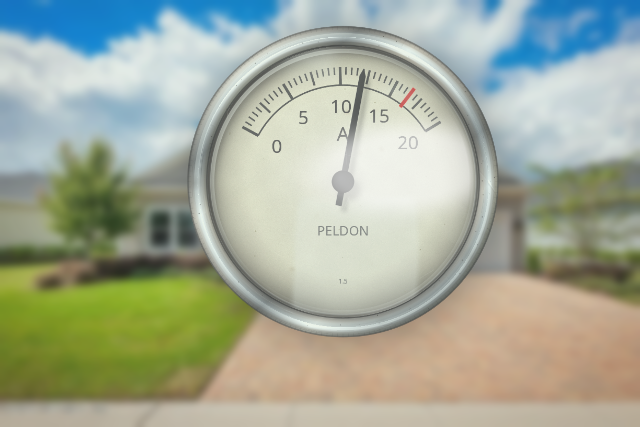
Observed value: 12,A
